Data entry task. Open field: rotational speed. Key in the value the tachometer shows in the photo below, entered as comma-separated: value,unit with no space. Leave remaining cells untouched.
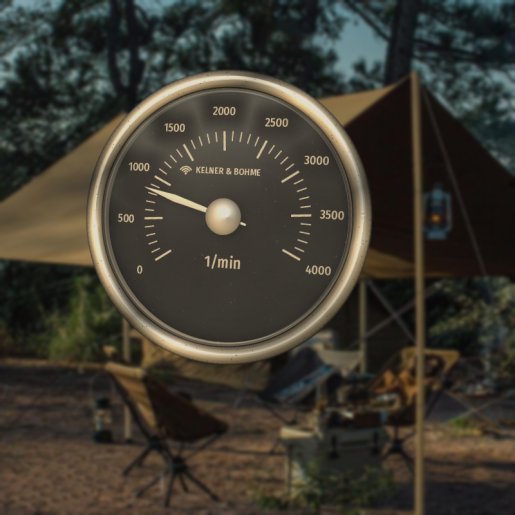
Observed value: 850,rpm
